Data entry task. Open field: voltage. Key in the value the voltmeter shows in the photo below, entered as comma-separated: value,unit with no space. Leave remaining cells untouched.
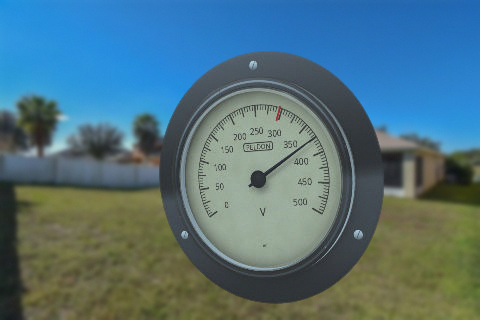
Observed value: 375,V
